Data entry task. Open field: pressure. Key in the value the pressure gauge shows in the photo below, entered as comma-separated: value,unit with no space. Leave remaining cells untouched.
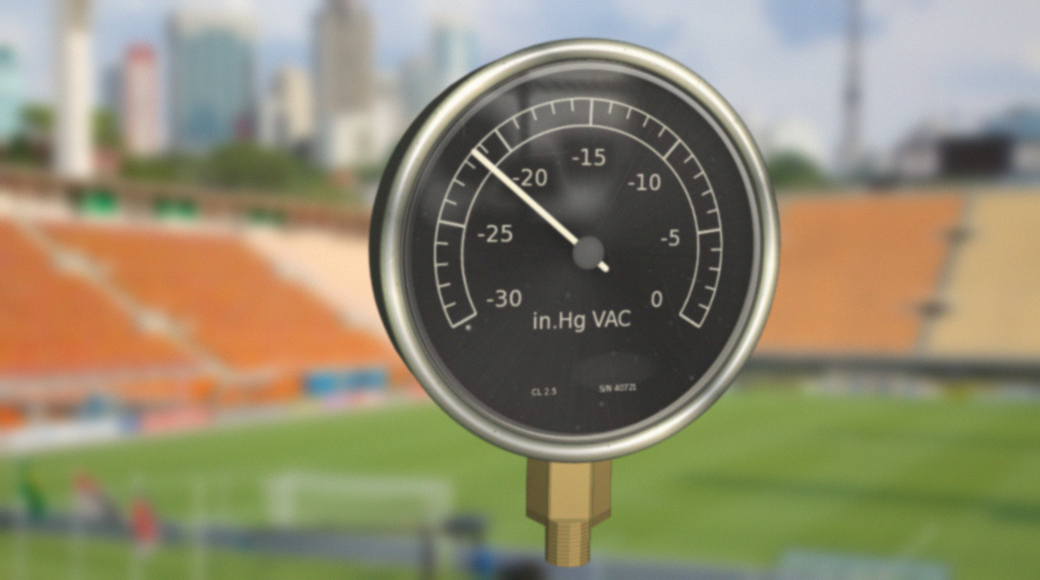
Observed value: -21.5,inHg
